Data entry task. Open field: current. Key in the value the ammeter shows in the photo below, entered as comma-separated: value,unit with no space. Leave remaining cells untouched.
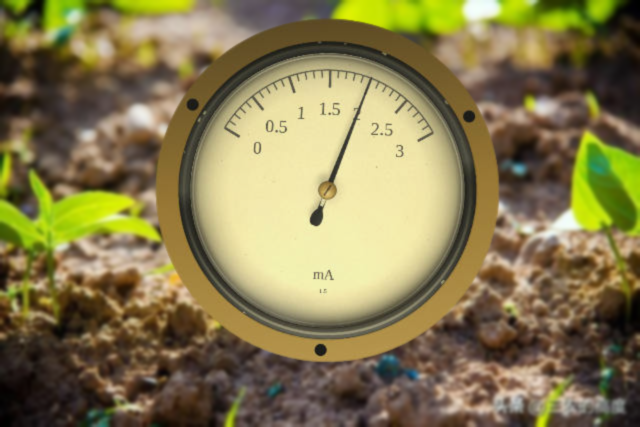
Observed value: 2,mA
